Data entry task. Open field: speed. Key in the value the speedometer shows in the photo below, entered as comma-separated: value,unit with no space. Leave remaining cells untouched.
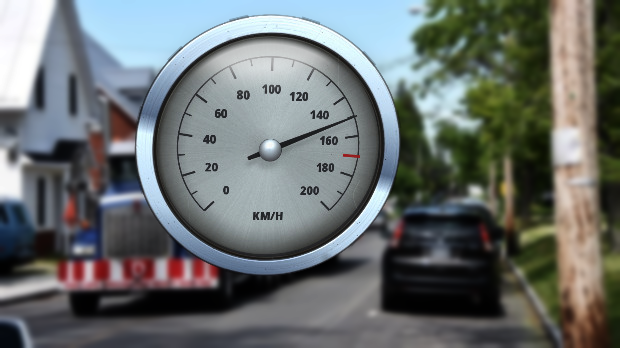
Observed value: 150,km/h
